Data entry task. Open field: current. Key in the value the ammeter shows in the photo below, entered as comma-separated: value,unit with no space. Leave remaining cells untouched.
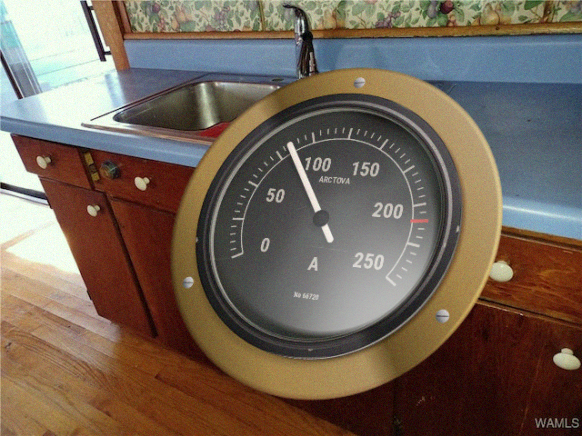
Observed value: 85,A
